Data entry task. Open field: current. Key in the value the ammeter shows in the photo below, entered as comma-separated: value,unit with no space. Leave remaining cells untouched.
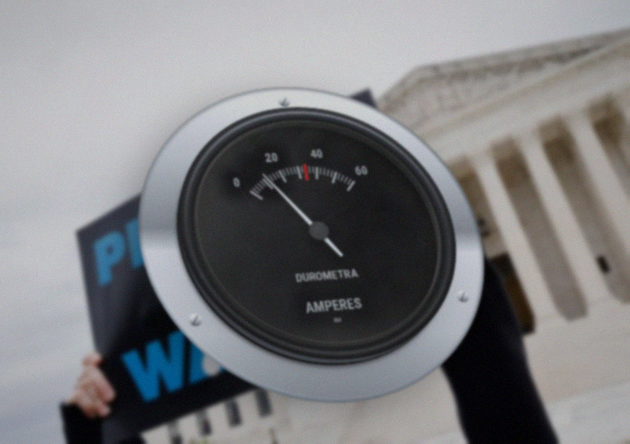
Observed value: 10,A
